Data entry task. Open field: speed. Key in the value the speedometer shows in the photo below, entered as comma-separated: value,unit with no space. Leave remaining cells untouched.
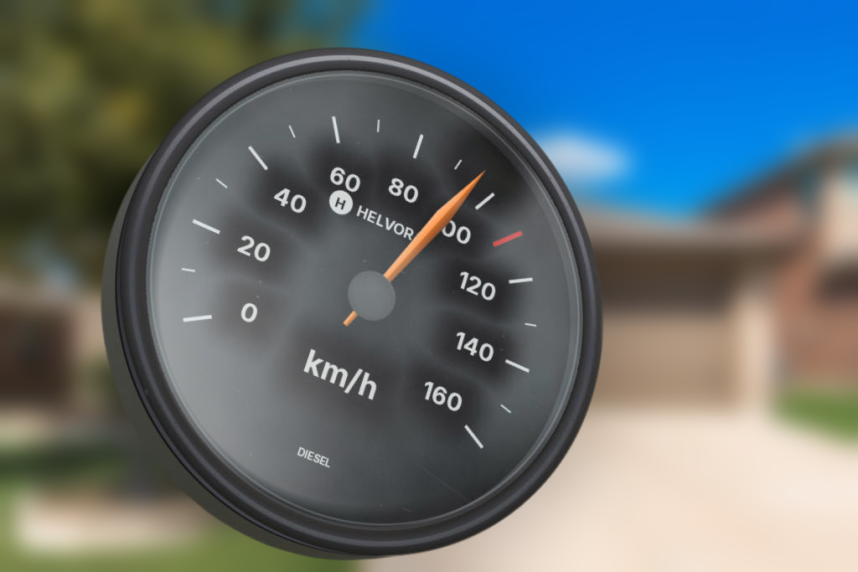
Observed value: 95,km/h
